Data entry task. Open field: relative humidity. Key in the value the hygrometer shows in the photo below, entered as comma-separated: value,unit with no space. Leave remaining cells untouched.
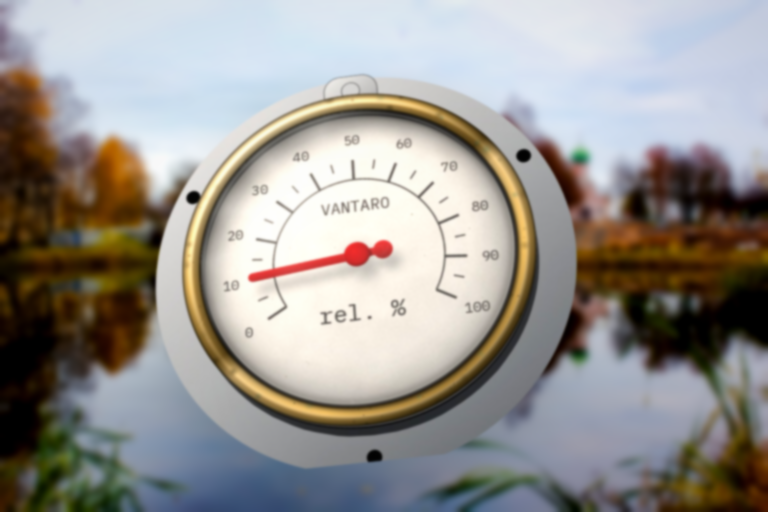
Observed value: 10,%
